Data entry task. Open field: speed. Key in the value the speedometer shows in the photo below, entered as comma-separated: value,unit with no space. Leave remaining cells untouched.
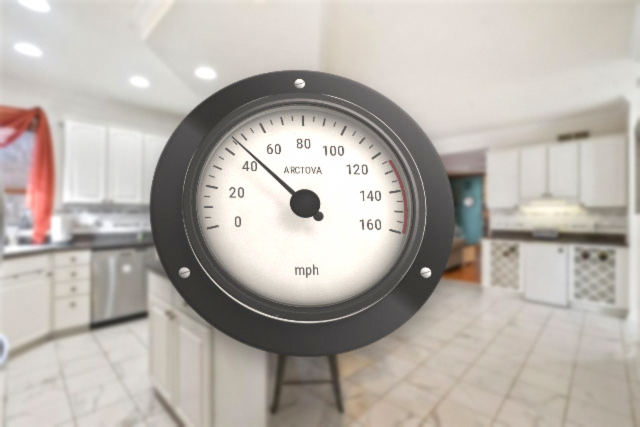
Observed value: 45,mph
